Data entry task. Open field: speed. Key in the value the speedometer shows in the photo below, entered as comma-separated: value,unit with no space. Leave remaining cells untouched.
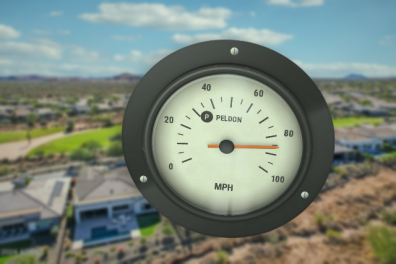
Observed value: 85,mph
